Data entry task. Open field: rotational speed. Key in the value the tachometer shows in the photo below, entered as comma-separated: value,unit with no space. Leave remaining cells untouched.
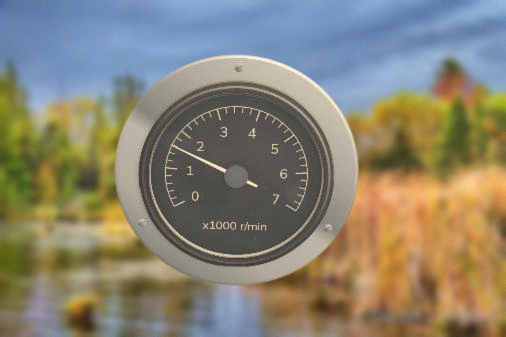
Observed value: 1600,rpm
